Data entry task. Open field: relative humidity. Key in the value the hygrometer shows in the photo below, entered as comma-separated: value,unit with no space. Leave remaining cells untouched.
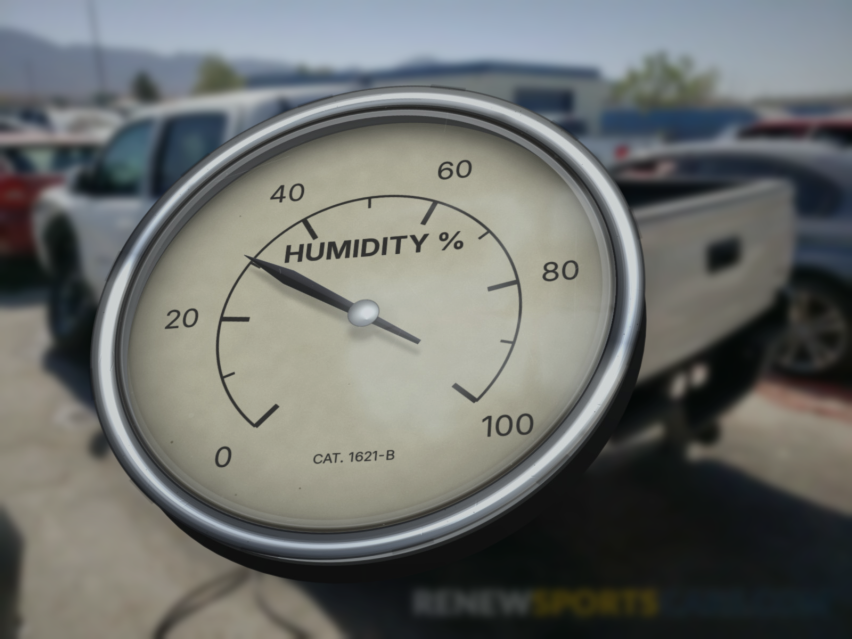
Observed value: 30,%
